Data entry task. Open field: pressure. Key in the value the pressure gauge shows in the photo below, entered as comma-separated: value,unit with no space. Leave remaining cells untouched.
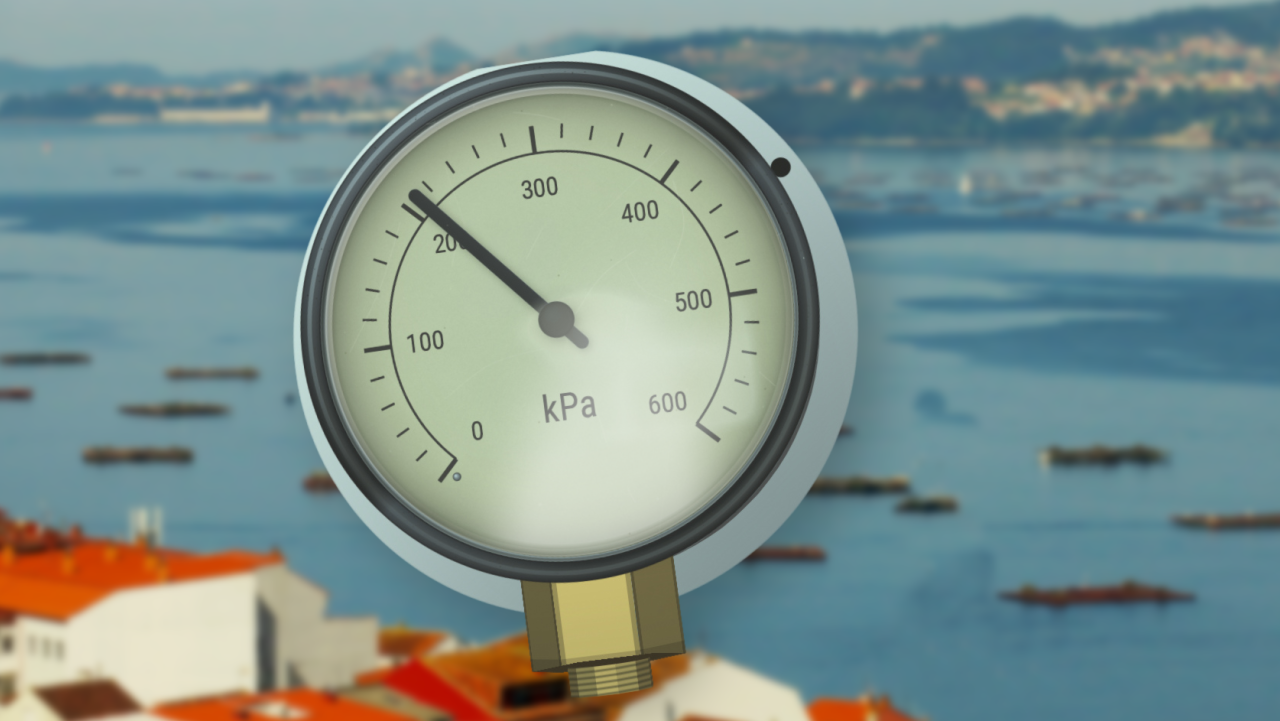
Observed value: 210,kPa
